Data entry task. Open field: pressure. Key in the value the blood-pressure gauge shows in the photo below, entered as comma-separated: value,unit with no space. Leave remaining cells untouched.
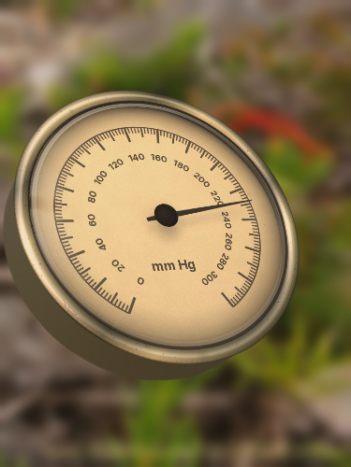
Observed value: 230,mmHg
